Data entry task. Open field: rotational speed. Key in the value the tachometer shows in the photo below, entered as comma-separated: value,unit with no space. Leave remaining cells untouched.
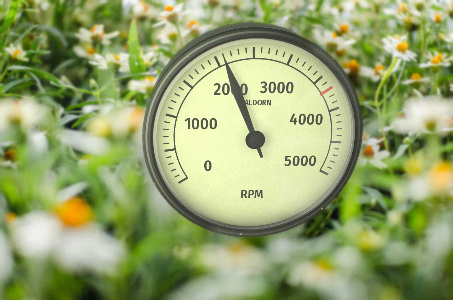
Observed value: 2100,rpm
